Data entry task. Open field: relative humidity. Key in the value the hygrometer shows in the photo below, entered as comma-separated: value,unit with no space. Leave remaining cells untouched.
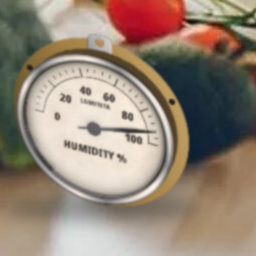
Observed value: 92,%
